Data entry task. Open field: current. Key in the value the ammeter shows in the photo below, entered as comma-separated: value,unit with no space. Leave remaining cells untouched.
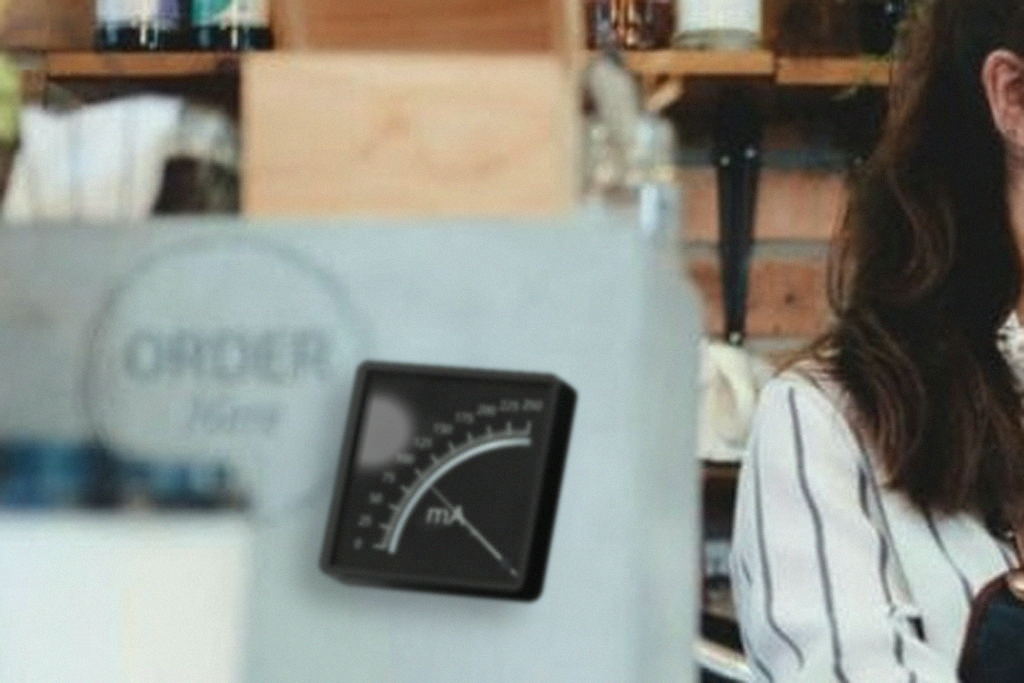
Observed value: 100,mA
